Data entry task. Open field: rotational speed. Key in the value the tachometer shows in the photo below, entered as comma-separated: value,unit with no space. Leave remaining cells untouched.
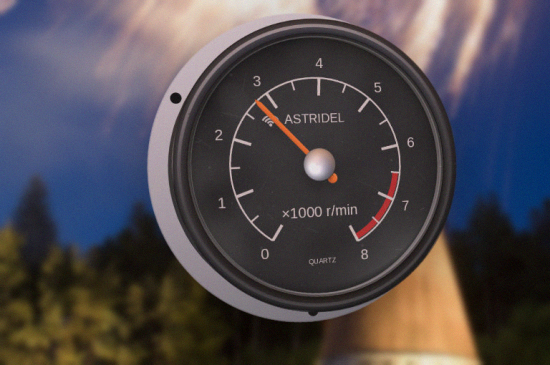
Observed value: 2750,rpm
